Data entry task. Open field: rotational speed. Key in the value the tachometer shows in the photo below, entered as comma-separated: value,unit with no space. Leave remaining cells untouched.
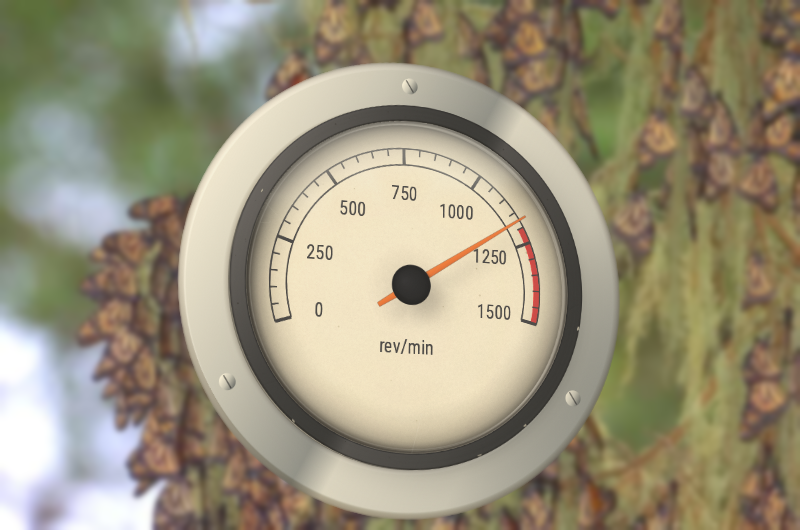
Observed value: 1175,rpm
